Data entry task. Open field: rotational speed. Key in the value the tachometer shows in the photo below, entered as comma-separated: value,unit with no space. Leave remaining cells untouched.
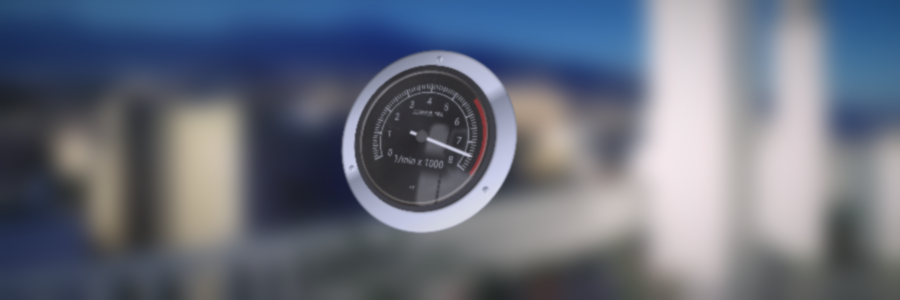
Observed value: 7500,rpm
